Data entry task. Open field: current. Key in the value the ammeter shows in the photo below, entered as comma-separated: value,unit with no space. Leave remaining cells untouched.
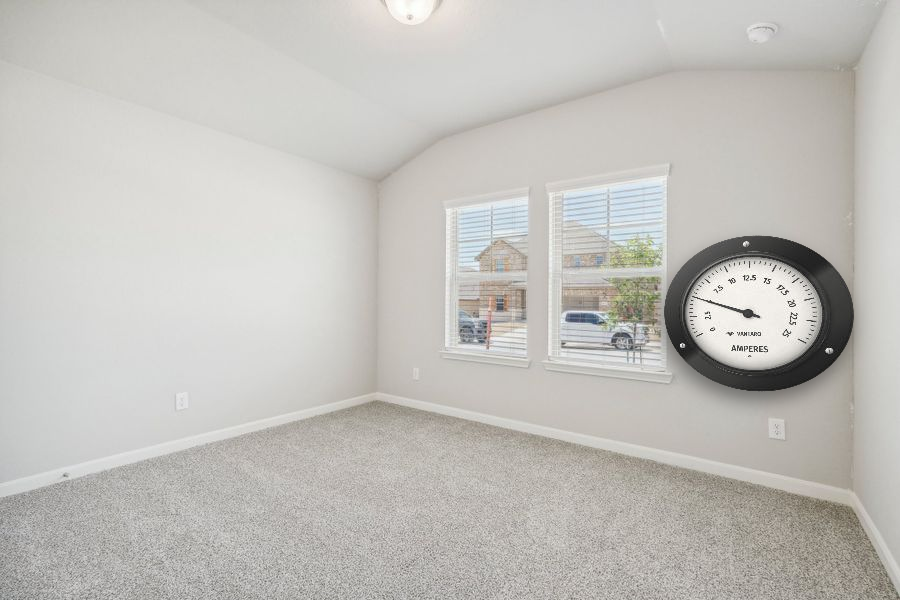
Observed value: 5,A
